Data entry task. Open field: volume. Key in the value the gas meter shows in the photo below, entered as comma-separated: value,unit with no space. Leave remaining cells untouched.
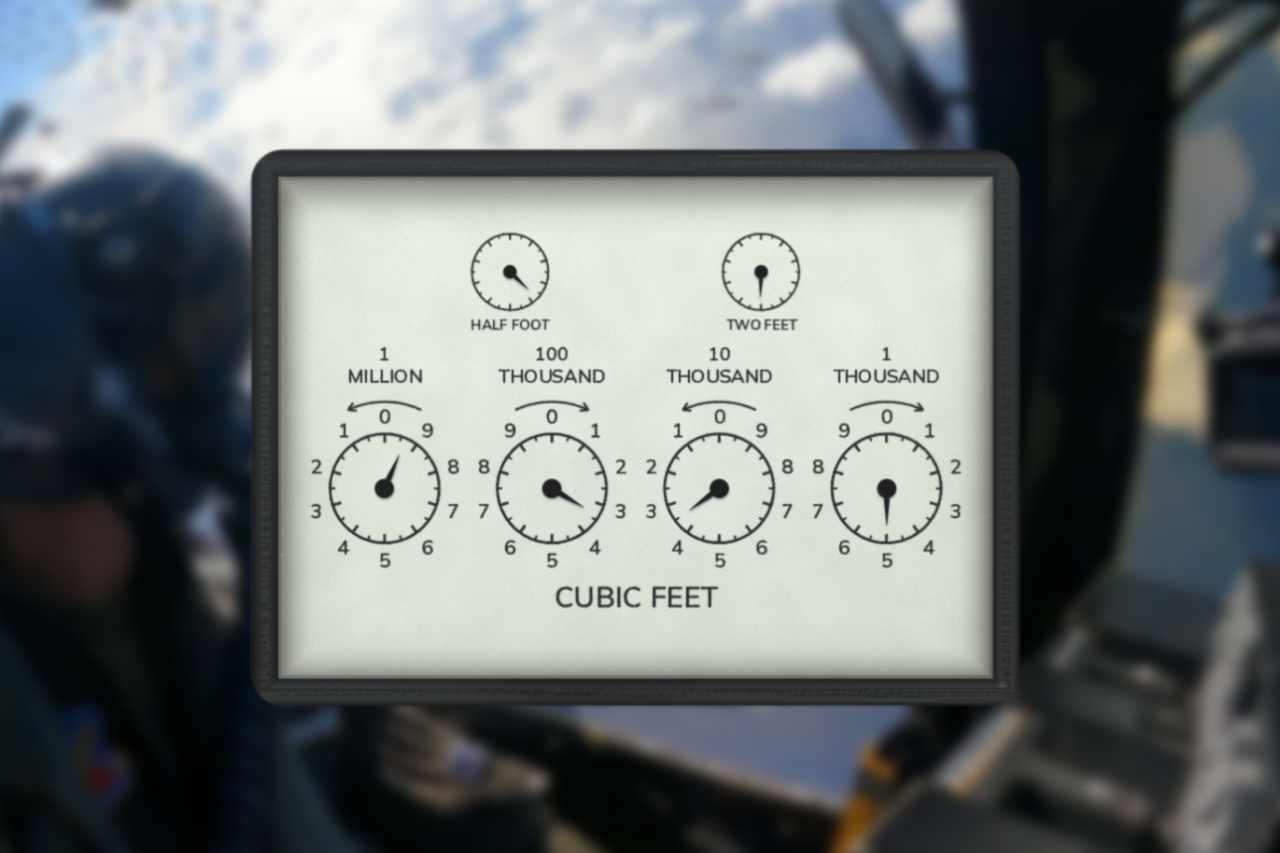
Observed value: 933500,ft³
